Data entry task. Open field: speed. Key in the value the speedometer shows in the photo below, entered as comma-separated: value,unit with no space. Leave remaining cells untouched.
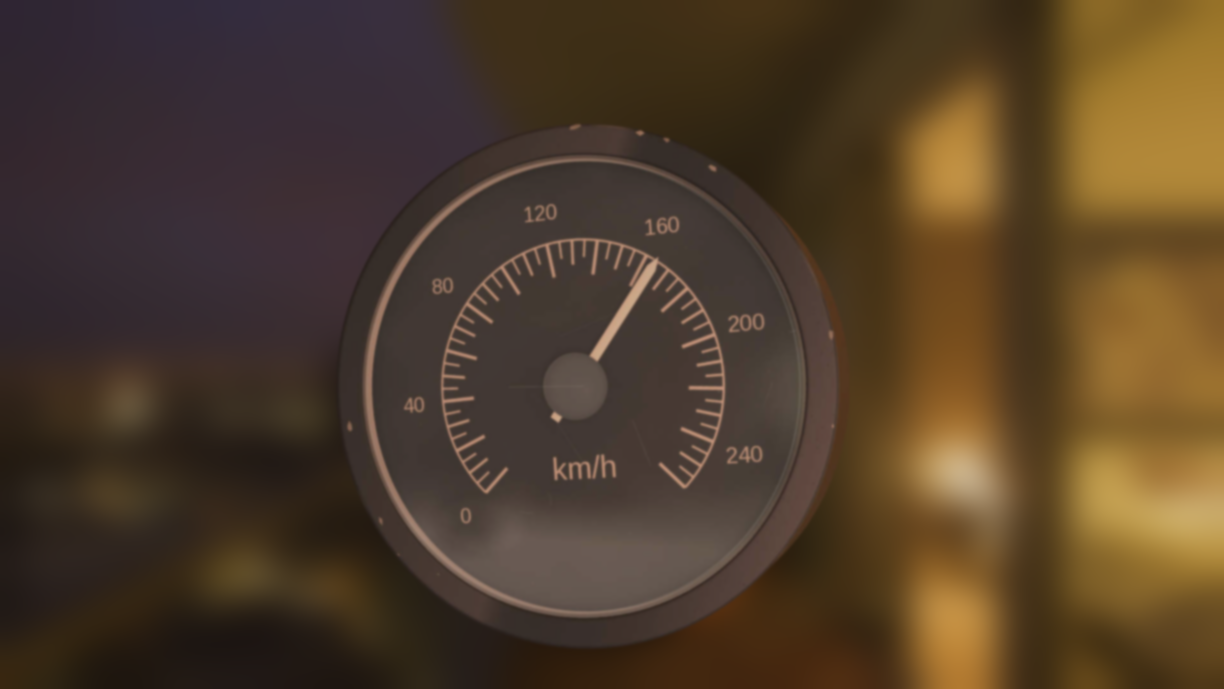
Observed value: 165,km/h
